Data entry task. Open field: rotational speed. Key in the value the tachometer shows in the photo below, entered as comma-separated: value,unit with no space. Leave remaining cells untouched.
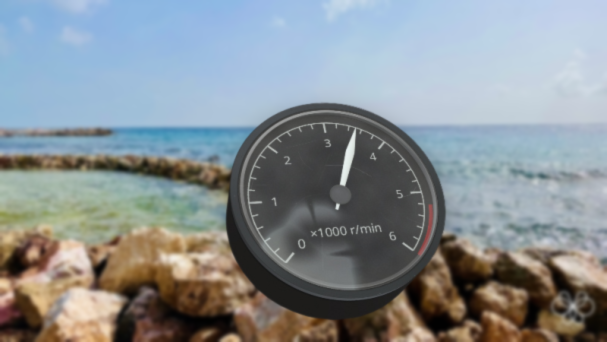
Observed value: 3500,rpm
